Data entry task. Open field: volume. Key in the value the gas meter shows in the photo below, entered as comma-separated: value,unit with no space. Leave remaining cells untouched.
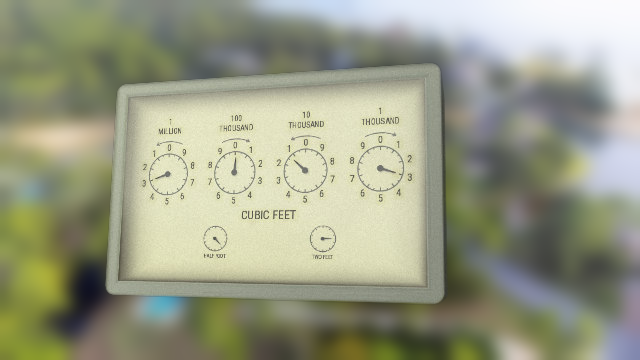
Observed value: 301300,ft³
